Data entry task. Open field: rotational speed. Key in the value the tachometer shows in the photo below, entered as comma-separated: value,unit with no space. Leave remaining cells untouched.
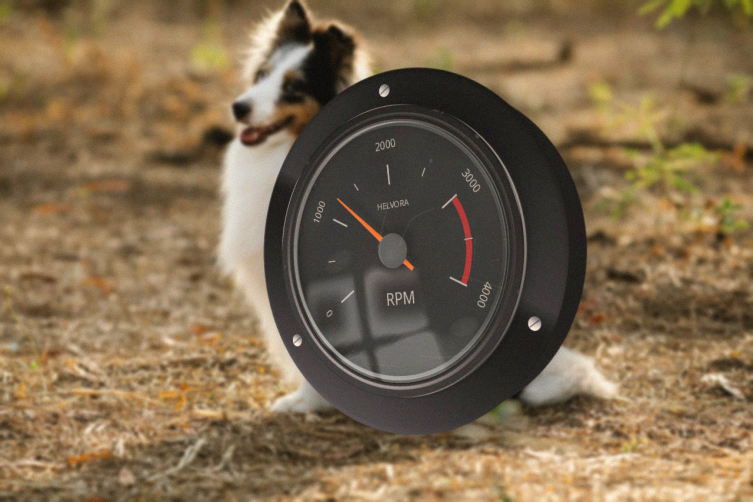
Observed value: 1250,rpm
